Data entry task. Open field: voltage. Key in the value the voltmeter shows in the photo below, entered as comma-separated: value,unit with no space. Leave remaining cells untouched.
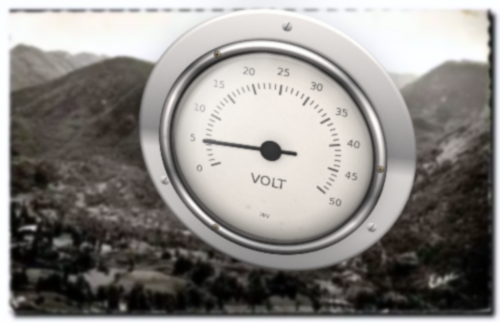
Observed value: 5,V
